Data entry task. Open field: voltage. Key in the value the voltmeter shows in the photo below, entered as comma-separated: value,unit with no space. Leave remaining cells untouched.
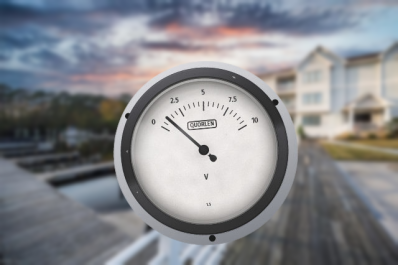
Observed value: 1,V
